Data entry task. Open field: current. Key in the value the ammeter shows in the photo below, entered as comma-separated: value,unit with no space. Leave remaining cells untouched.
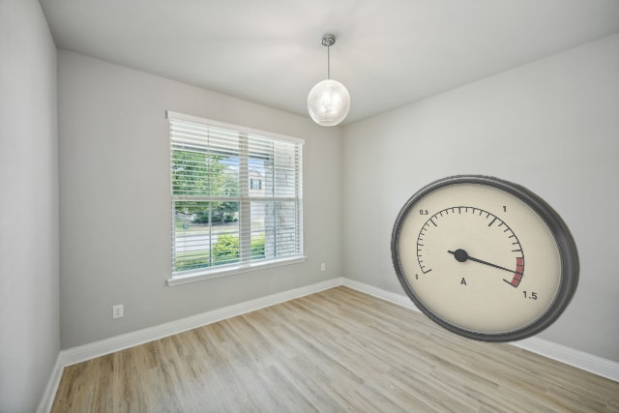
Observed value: 1.4,A
